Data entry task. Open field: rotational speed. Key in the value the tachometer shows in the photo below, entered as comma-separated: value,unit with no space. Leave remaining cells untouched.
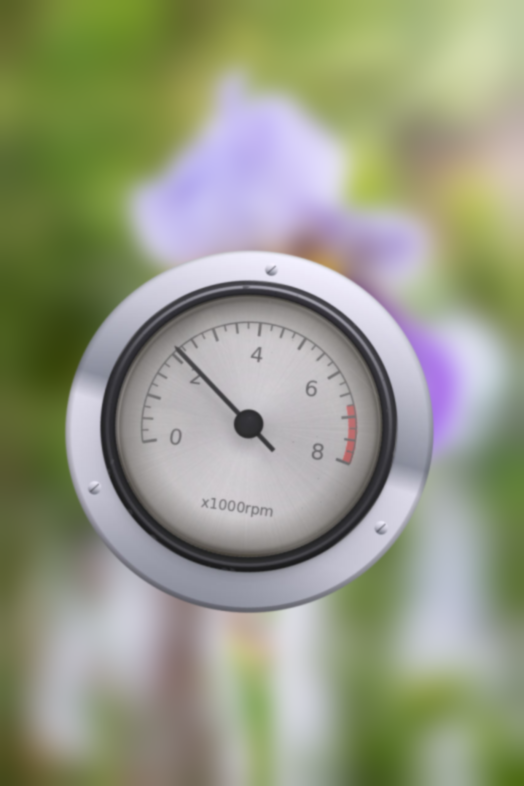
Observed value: 2125,rpm
